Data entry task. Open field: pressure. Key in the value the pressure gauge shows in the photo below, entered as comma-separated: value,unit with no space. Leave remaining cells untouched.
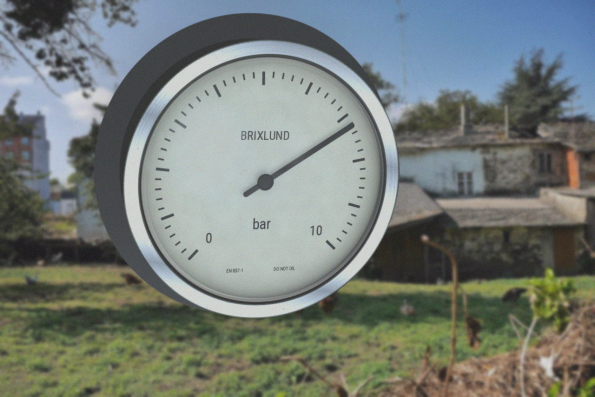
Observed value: 7.2,bar
